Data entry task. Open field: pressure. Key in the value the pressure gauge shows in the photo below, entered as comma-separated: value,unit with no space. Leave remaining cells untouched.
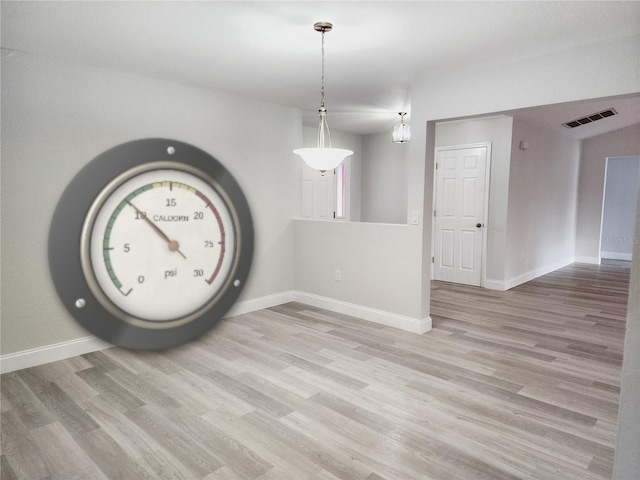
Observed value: 10,psi
